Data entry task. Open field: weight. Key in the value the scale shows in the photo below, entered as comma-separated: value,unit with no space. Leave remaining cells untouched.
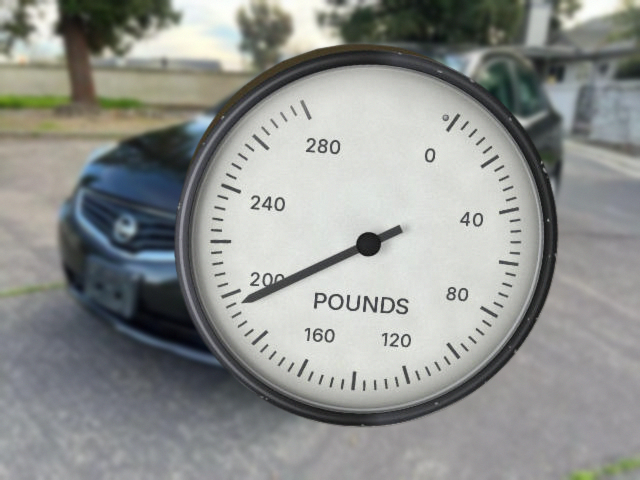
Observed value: 196,lb
